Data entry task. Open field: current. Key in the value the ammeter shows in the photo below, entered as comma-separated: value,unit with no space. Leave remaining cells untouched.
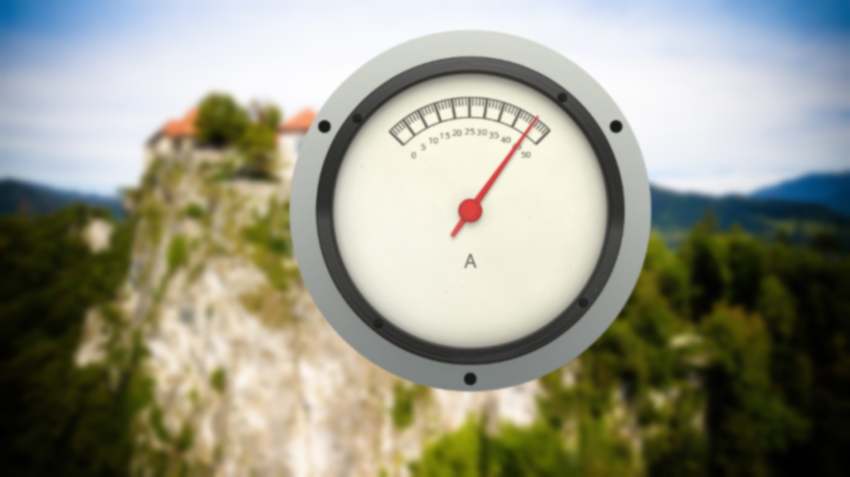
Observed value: 45,A
